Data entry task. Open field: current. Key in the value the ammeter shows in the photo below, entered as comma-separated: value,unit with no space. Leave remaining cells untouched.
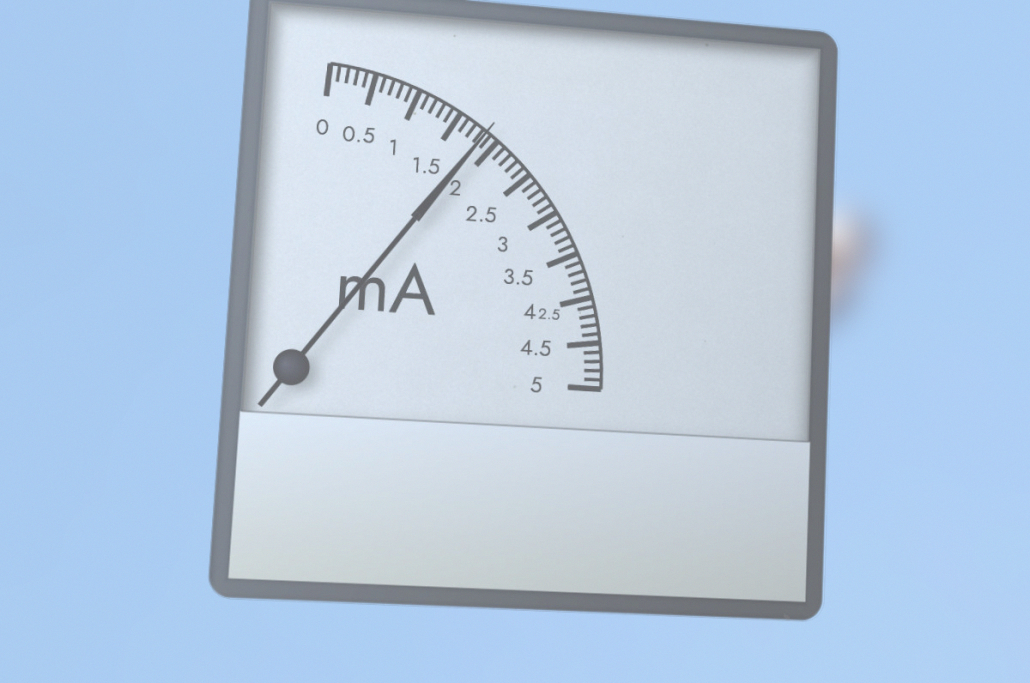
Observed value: 1.85,mA
